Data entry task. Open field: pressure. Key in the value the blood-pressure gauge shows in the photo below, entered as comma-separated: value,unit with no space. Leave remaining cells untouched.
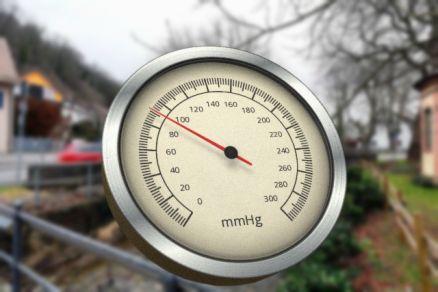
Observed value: 90,mmHg
